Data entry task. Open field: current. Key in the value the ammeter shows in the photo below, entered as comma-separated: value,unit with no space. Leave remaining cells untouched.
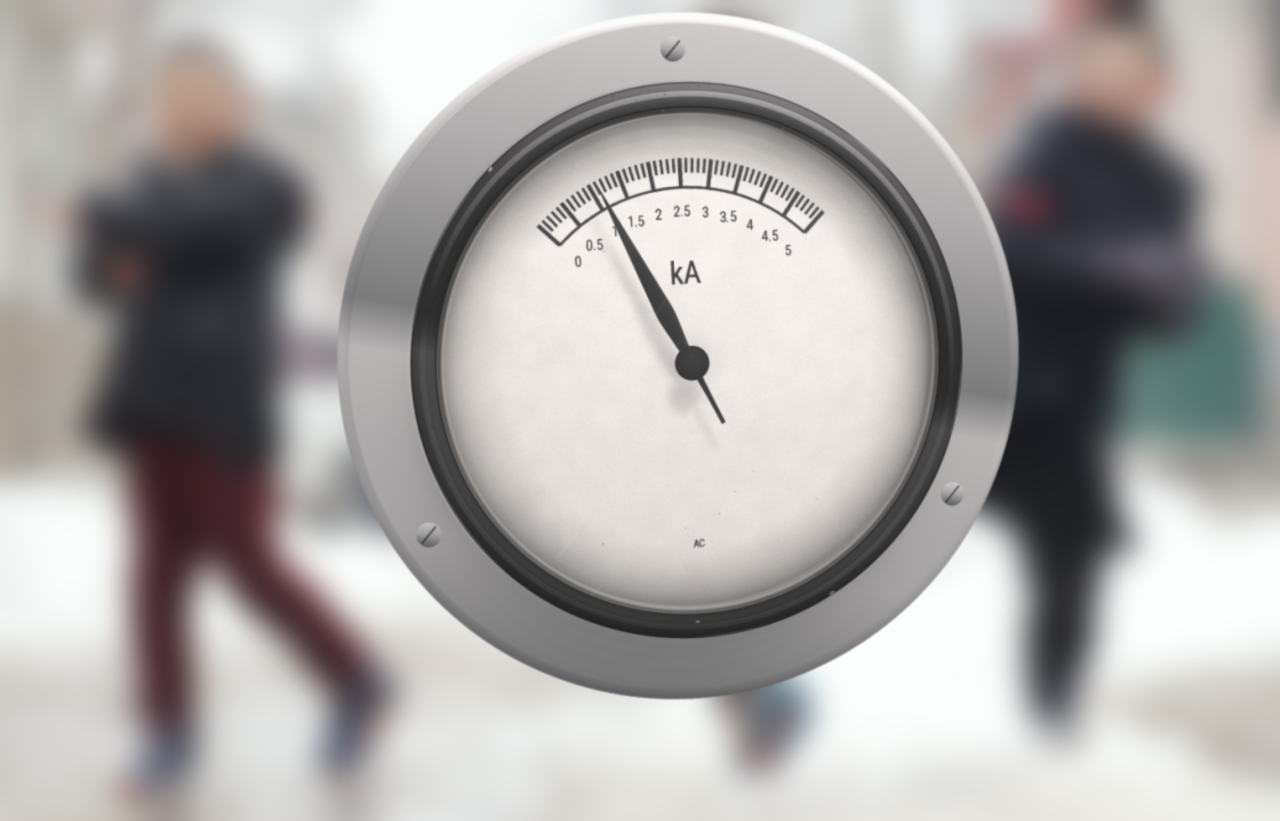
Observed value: 1.1,kA
